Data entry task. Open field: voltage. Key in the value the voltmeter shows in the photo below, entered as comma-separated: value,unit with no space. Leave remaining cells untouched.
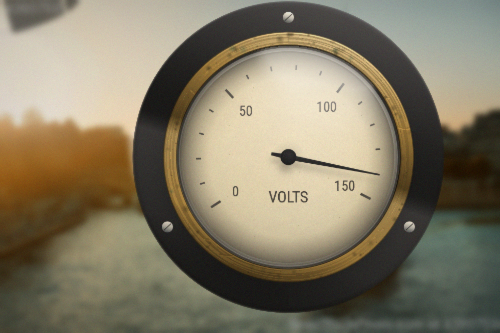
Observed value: 140,V
